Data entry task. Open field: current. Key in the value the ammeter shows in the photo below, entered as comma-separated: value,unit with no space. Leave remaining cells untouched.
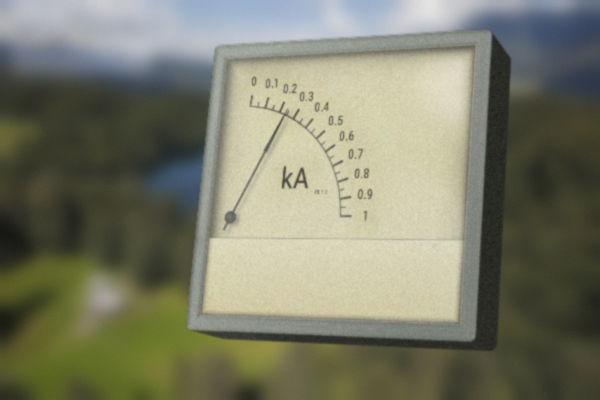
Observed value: 0.25,kA
